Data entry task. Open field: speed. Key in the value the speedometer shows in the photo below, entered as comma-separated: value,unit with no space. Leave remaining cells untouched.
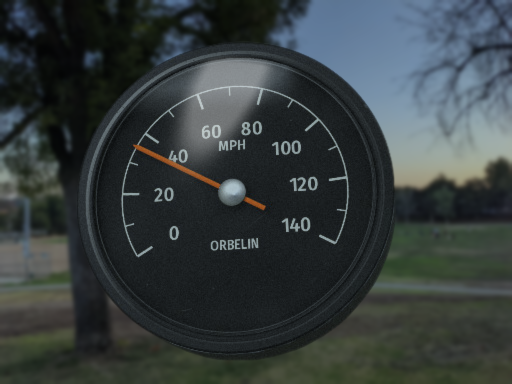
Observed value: 35,mph
